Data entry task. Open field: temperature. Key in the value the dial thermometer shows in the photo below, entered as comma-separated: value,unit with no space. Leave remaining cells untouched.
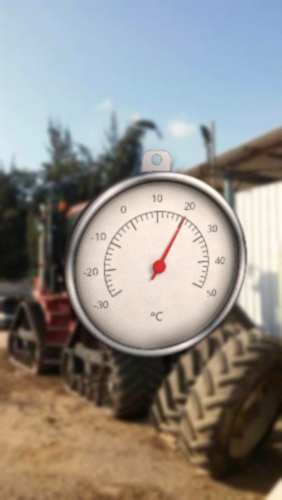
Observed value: 20,°C
